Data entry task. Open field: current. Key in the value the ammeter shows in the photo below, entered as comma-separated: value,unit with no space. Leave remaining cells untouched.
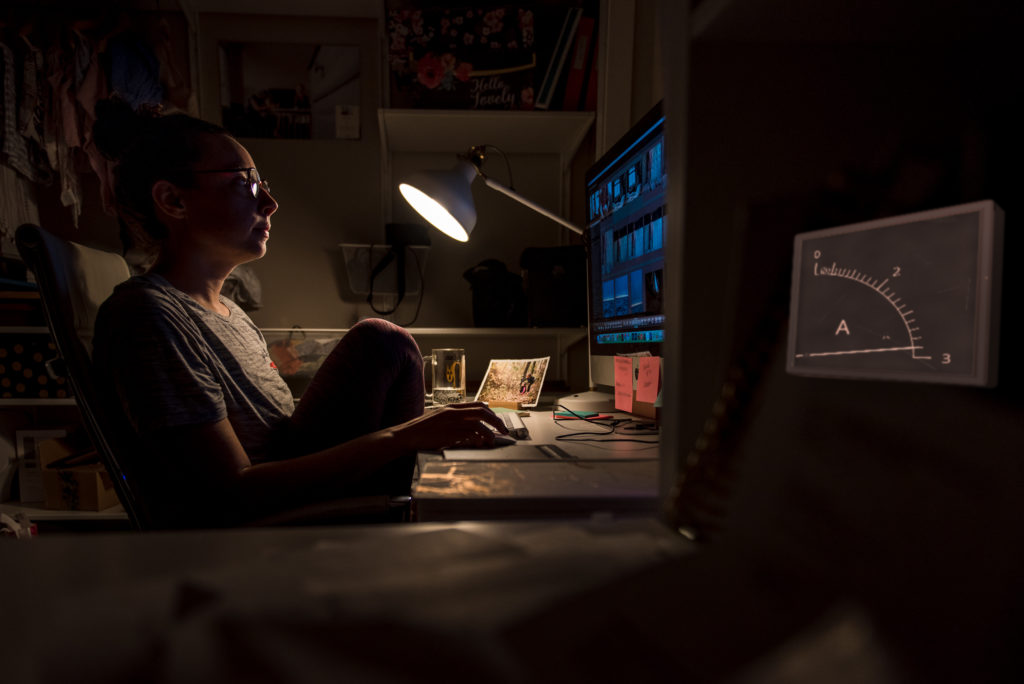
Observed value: 2.9,A
